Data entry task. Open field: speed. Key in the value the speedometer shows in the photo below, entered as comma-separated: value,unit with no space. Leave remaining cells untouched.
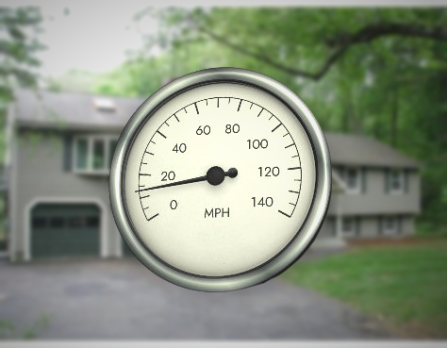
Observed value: 12.5,mph
